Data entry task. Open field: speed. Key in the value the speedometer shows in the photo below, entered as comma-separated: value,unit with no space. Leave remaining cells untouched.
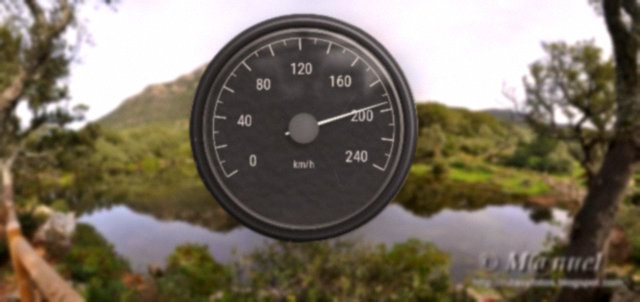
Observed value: 195,km/h
